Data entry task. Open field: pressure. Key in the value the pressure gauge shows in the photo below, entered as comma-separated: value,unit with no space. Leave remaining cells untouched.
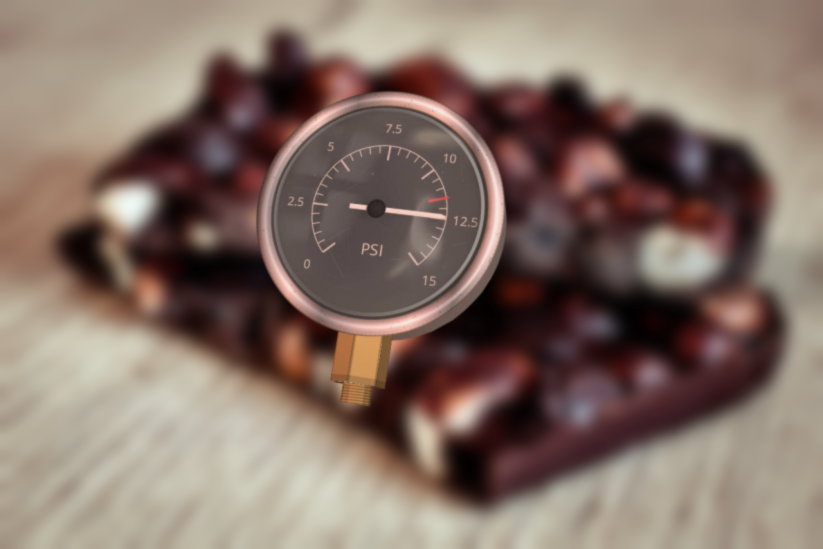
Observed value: 12.5,psi
